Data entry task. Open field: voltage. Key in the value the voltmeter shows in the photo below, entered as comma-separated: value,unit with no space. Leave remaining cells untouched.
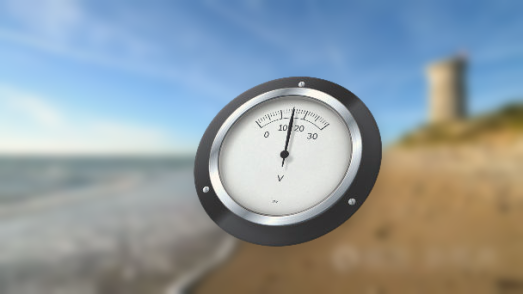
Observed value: 15,V
